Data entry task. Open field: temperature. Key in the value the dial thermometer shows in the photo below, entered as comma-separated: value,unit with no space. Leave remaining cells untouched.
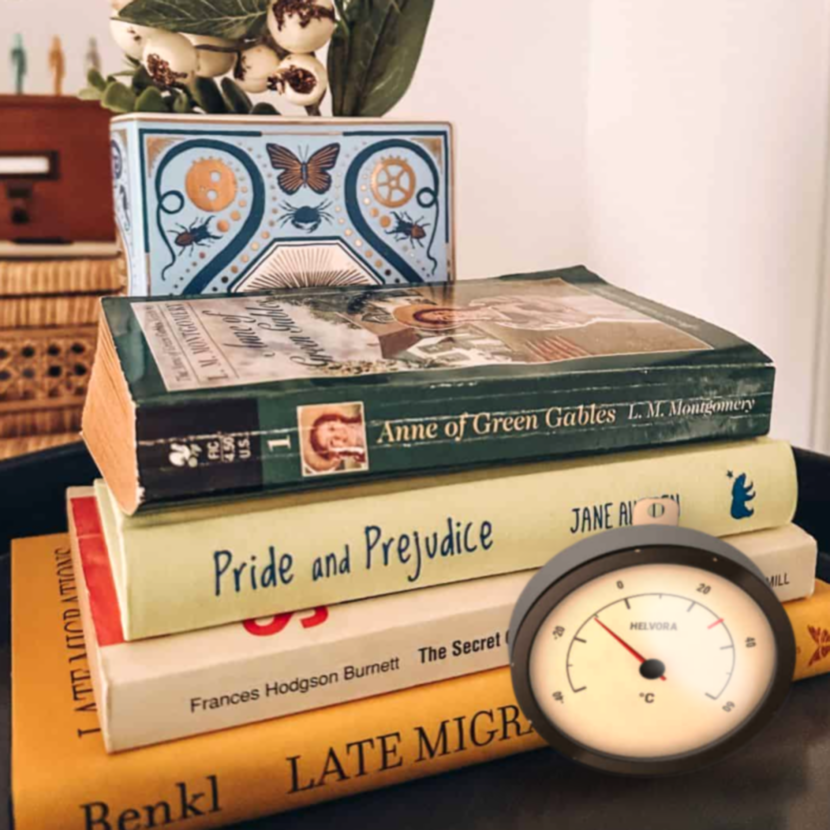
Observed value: -10,°C
